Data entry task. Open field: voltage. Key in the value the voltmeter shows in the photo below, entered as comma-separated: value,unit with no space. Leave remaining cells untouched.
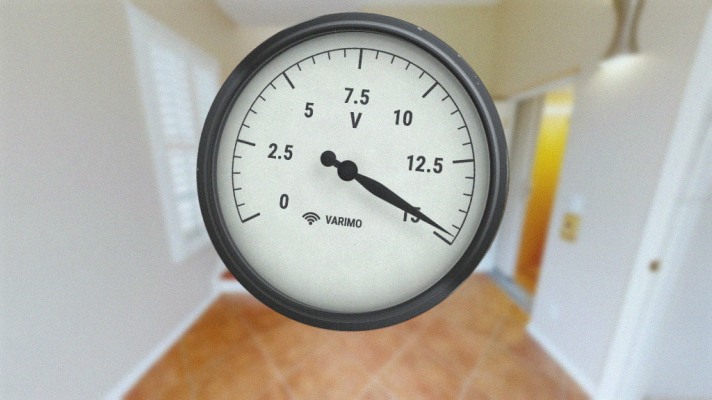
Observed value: 14.75,V
